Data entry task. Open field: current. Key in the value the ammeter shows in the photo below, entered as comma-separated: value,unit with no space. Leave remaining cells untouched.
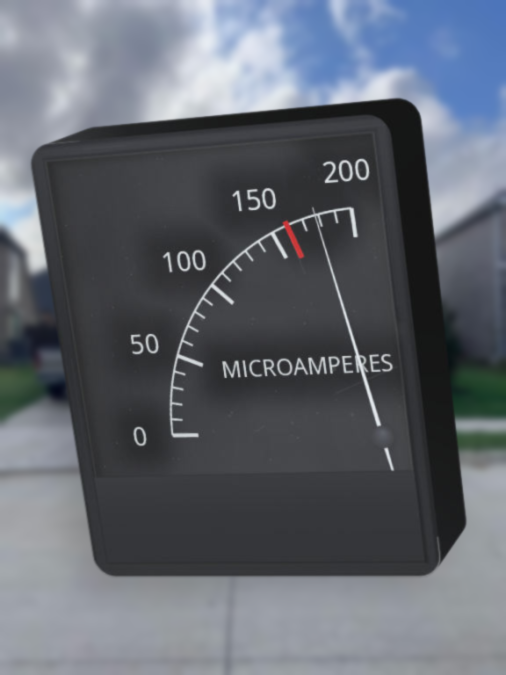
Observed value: 180,µA
